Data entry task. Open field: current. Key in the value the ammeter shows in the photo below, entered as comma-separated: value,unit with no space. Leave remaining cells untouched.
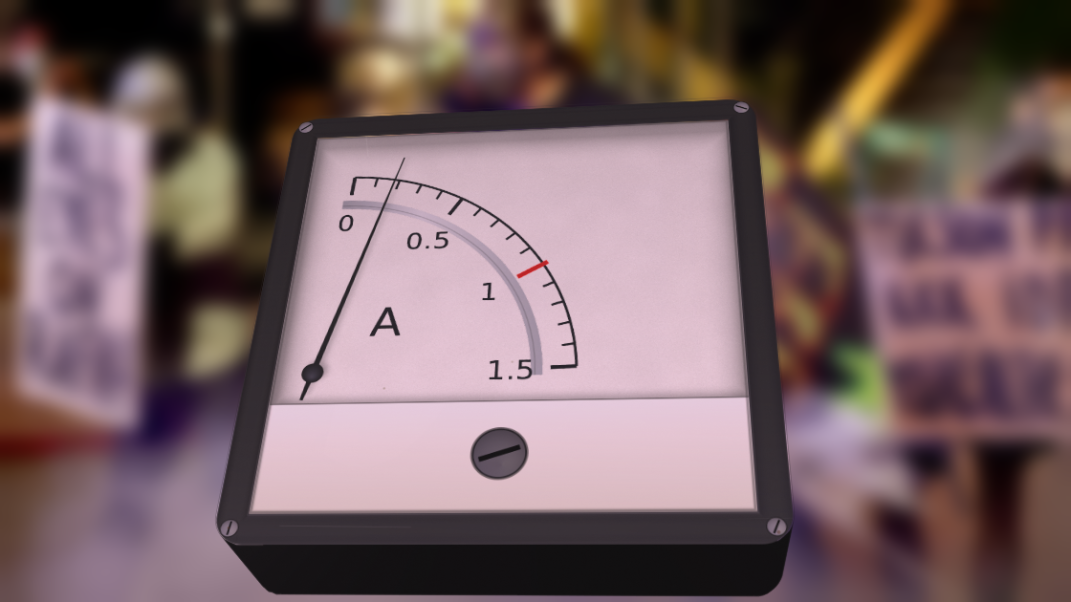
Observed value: 0.2,A
